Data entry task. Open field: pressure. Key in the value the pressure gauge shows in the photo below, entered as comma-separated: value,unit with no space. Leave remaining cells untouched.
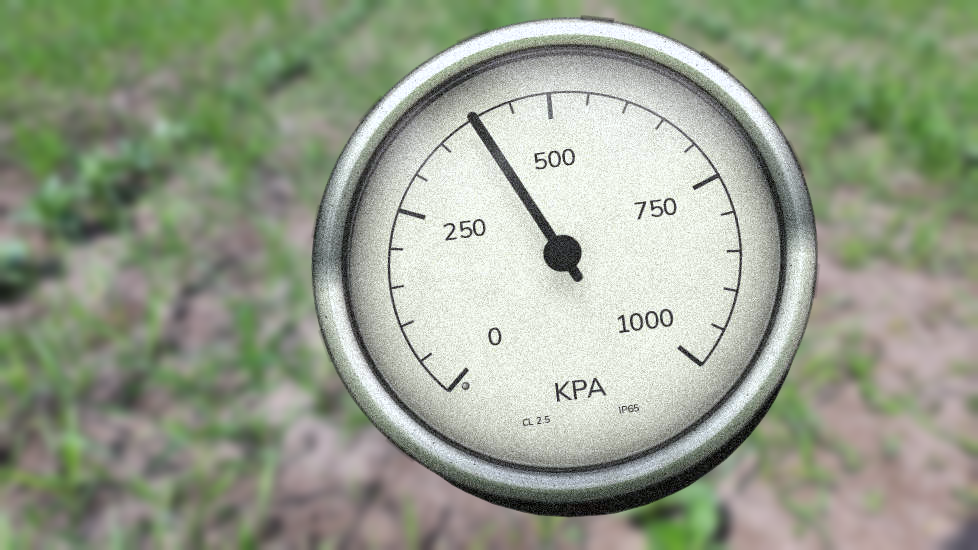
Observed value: 400,kPa
